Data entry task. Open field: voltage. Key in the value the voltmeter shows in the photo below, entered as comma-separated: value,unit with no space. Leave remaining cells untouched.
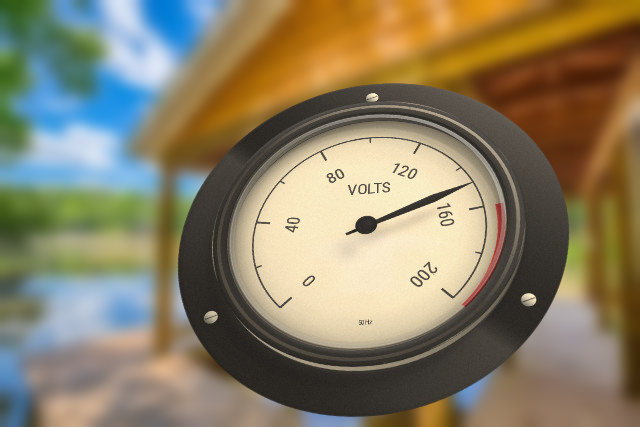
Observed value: 150,V
